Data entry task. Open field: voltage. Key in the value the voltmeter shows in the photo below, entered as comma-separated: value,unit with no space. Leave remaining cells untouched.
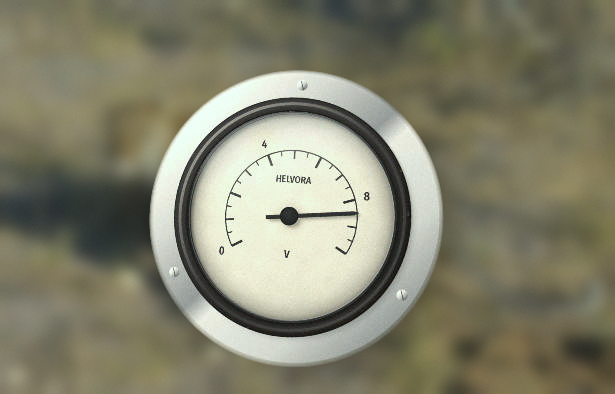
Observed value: 8.5,V
